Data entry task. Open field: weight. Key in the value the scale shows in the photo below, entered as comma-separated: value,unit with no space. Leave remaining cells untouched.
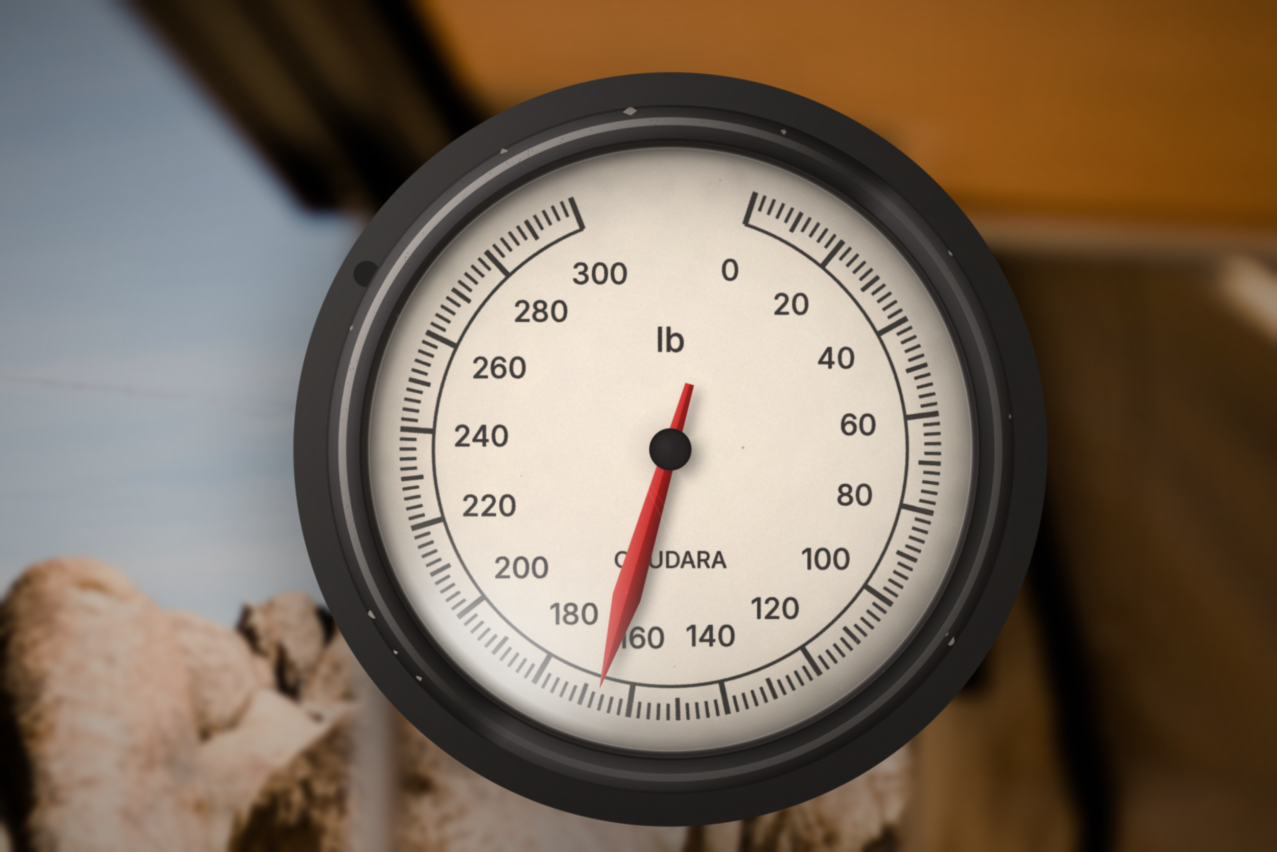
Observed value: 167,lb
